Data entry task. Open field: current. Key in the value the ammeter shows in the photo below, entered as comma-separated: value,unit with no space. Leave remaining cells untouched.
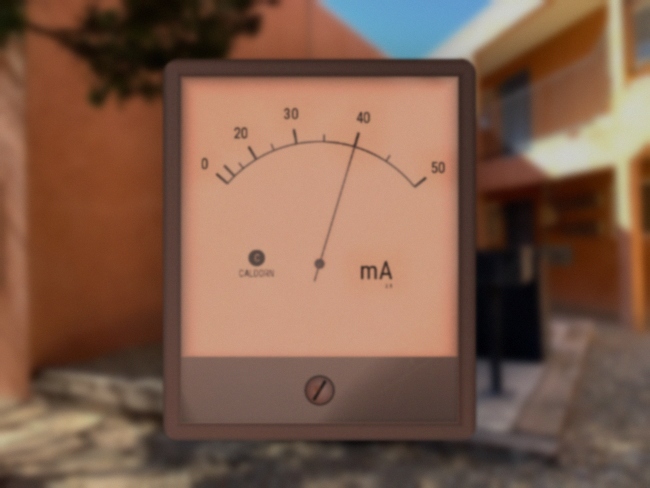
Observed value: 40,mA
